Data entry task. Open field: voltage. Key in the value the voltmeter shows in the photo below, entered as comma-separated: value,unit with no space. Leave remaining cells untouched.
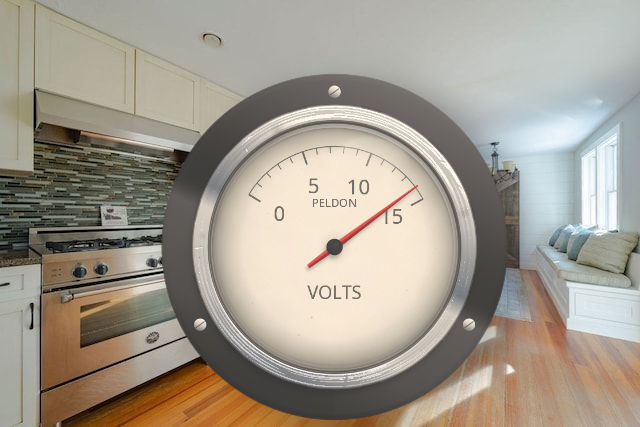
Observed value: 14,V
